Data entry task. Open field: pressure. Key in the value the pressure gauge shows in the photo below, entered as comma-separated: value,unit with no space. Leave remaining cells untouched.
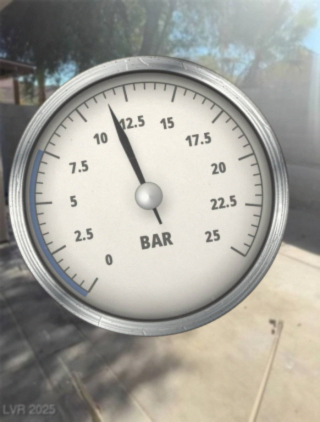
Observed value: 11.5,bar
